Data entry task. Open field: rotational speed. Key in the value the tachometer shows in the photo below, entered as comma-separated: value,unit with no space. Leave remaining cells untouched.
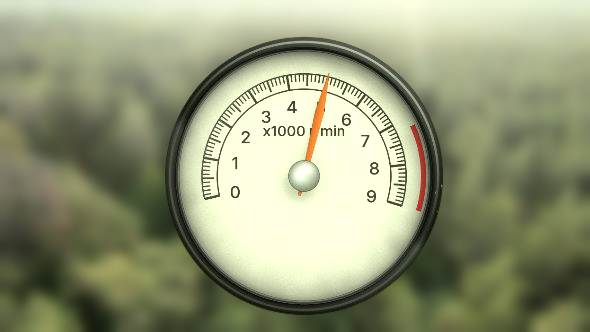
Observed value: 5000,rpm
